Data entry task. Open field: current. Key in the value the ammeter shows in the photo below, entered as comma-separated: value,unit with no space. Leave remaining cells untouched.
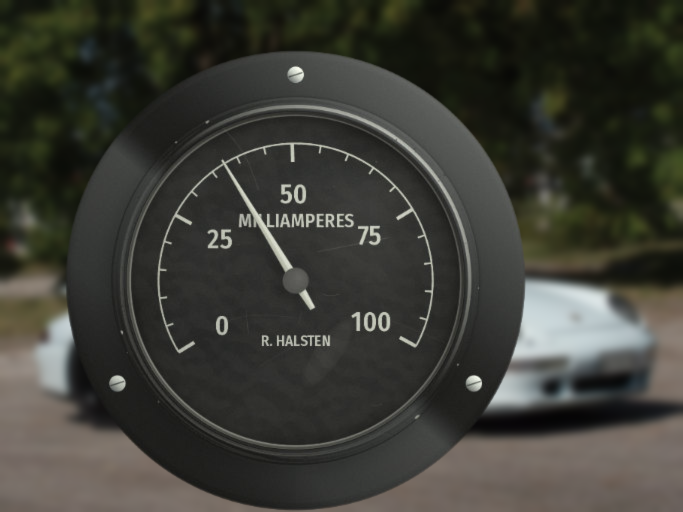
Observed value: 37.5,mA
